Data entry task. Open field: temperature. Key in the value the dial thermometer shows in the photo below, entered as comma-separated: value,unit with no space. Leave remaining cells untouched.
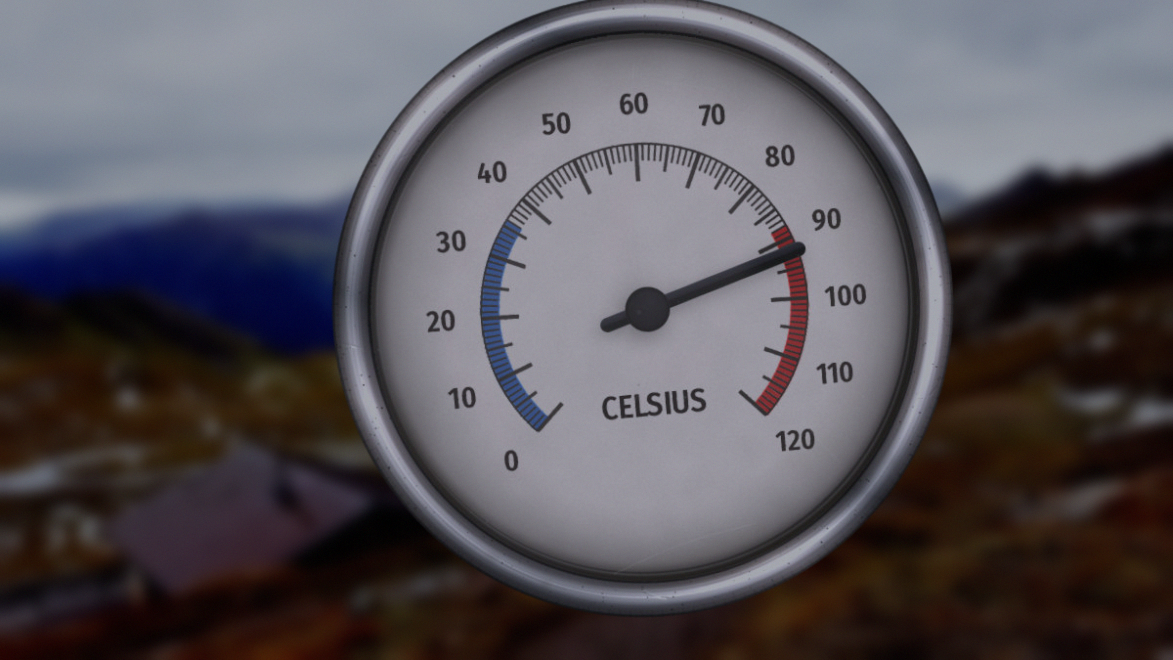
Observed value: 92,°C
